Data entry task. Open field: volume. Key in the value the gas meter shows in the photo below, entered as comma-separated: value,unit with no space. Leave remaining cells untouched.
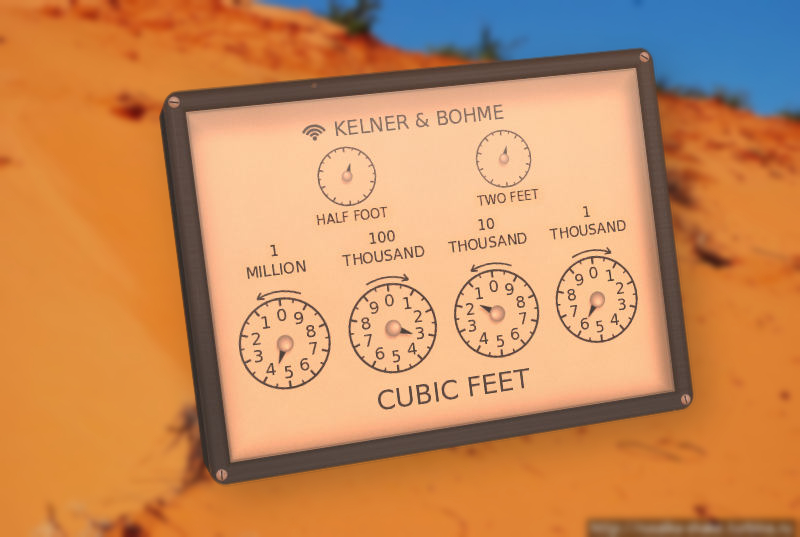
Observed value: 431600,ft³
